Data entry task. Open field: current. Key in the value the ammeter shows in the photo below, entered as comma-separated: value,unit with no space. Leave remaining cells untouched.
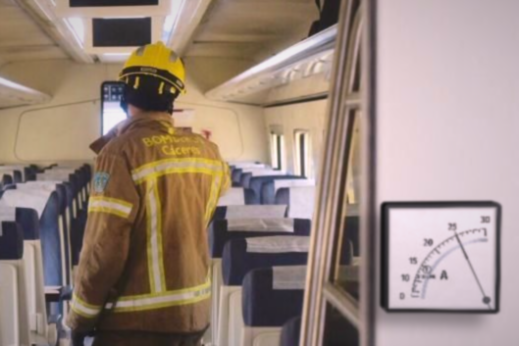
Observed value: 25,A
